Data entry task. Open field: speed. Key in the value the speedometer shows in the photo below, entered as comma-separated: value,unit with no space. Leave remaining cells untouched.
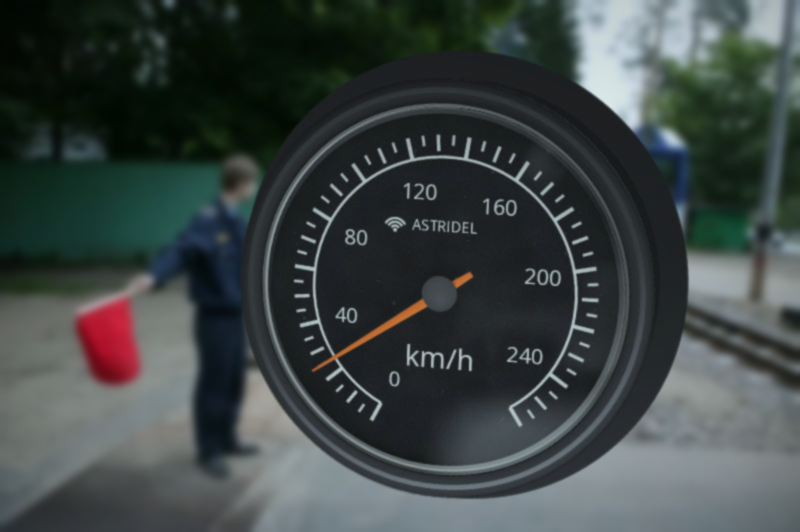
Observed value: 25,km/h
